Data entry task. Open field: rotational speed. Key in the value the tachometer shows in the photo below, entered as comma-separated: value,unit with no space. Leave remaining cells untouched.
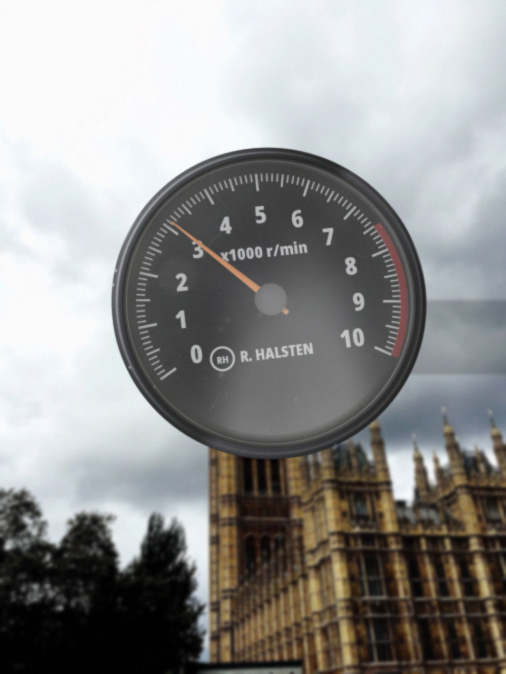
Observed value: 3100,rpm
